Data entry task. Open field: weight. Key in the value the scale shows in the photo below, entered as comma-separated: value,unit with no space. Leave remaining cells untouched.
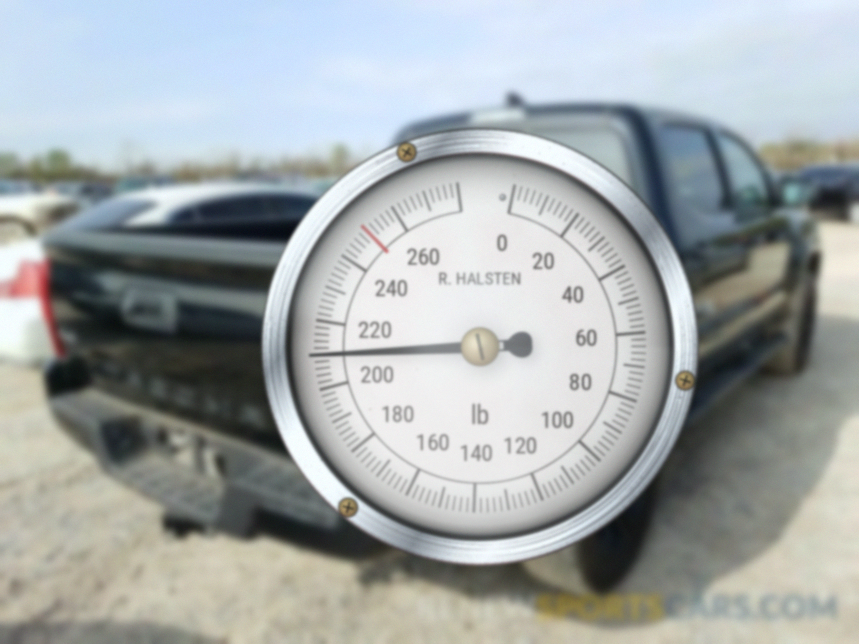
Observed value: 210,lb
